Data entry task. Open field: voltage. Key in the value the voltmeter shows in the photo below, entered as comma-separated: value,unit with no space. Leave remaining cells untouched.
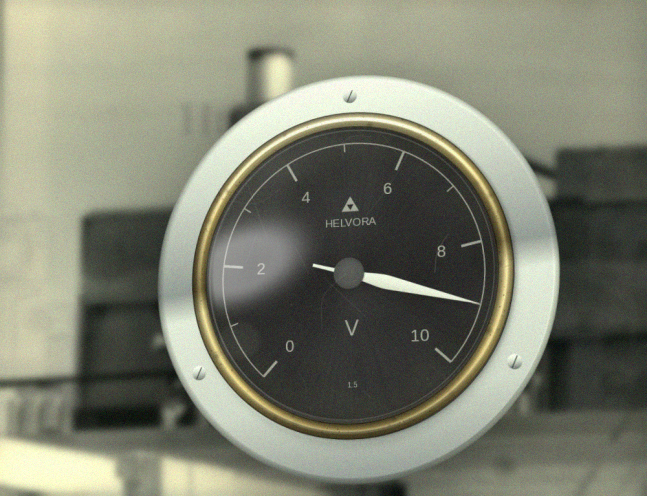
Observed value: 9,V
